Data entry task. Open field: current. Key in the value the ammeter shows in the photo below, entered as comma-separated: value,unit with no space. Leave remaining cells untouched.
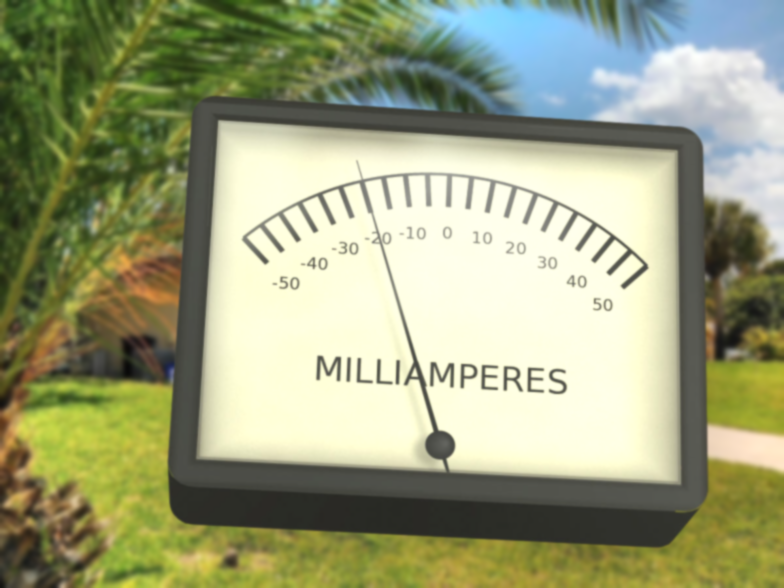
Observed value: -20,mA
